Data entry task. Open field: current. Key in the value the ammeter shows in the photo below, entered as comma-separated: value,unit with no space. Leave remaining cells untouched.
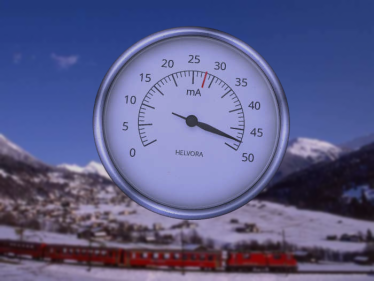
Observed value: 48,mA
